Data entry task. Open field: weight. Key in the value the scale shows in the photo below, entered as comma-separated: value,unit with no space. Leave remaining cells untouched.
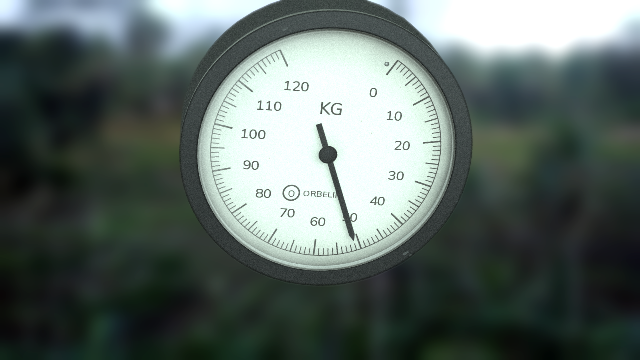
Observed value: 51,kg
